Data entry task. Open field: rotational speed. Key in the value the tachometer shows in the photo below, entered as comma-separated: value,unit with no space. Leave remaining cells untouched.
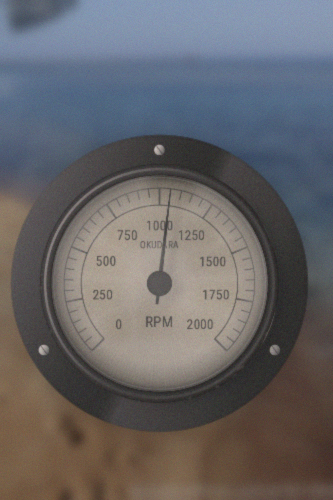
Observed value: 1050,rpm
